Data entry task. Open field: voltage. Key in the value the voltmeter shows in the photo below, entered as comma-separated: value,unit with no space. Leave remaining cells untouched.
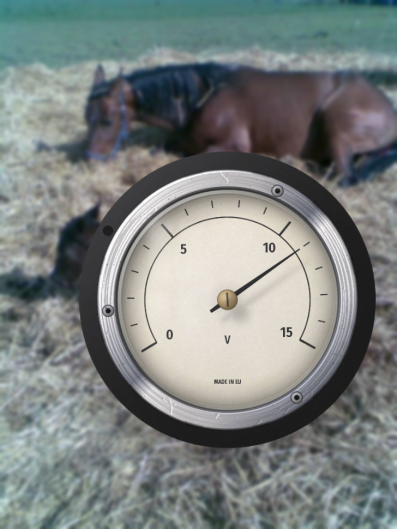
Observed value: 11,V
